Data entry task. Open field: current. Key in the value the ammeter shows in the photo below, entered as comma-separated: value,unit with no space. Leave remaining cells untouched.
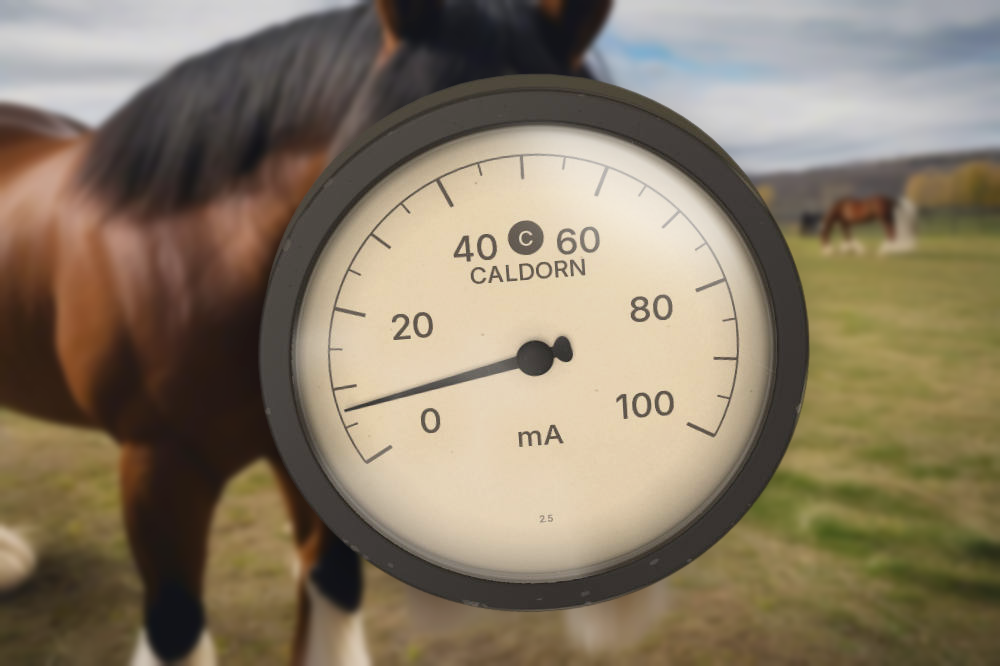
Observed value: 7.5,mA
